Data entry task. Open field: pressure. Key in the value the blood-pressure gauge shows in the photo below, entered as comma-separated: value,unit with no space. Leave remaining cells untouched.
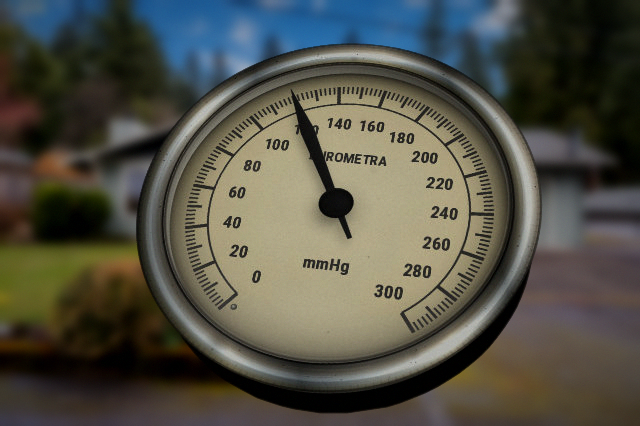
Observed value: 120,mmHg
